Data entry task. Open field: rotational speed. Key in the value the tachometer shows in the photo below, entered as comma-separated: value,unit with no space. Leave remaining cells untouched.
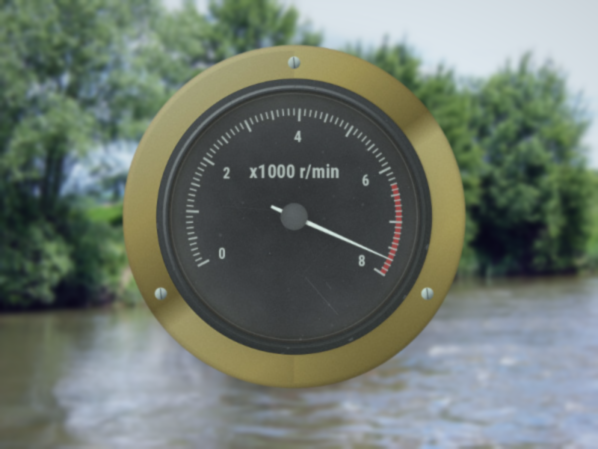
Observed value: 7700,rpm
